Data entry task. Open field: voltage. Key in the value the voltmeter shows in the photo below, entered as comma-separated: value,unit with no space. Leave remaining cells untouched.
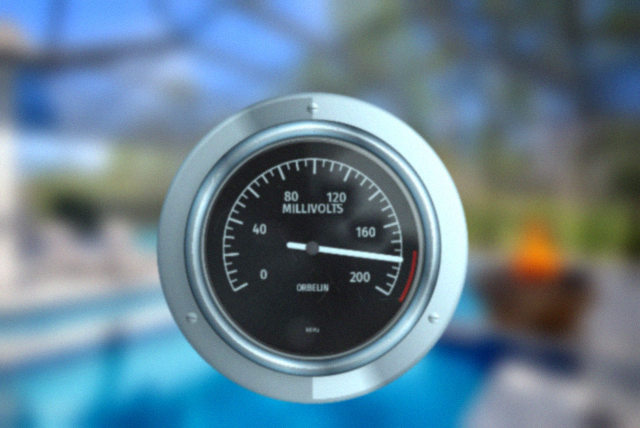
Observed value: 180,mV
